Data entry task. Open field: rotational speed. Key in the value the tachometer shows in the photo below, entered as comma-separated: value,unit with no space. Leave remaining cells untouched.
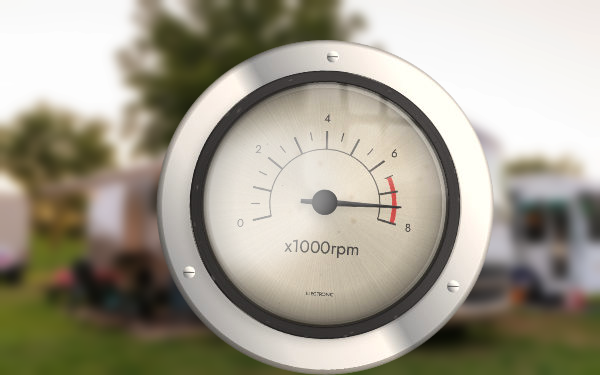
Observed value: 7500,rpm
